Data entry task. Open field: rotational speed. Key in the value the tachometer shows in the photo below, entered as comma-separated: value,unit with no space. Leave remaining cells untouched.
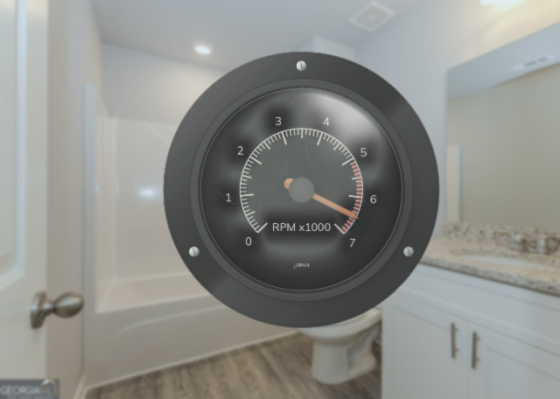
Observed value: 6500,rpm
